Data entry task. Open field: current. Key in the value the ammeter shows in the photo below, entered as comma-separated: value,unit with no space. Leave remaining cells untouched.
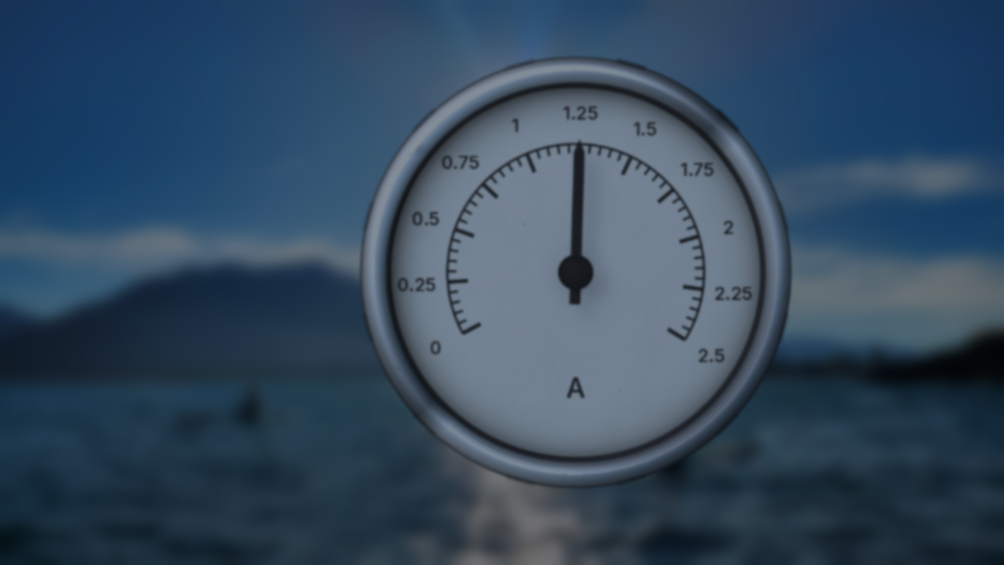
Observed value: 1.25,A
